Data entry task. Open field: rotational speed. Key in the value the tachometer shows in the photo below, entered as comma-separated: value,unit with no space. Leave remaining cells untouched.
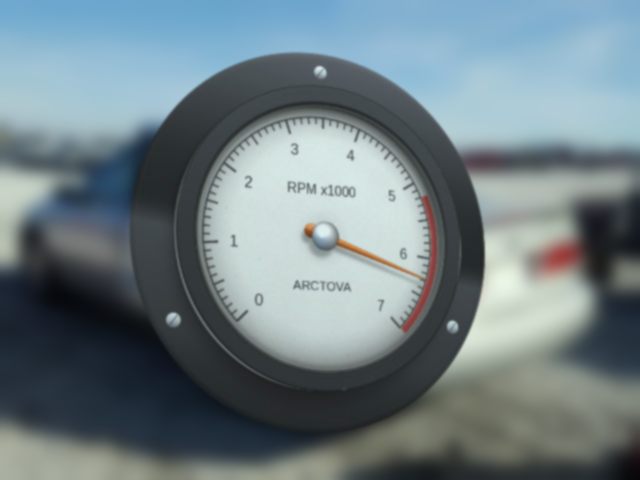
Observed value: 6300,rpm
